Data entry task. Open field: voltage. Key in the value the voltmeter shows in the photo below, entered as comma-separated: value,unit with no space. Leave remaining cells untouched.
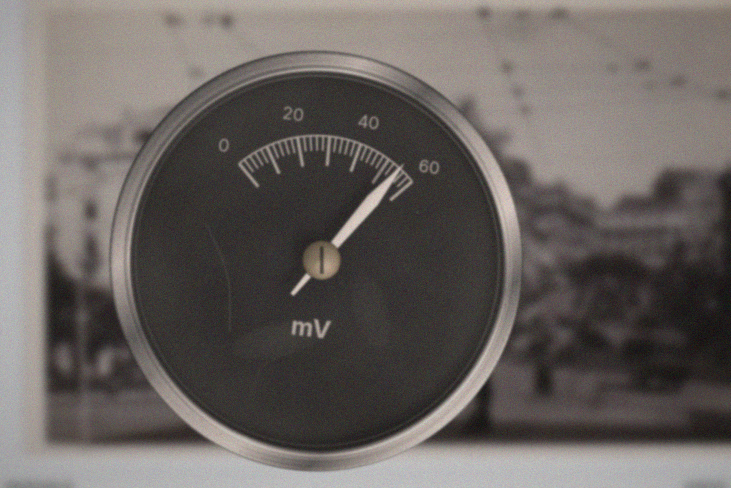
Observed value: 54,mV
